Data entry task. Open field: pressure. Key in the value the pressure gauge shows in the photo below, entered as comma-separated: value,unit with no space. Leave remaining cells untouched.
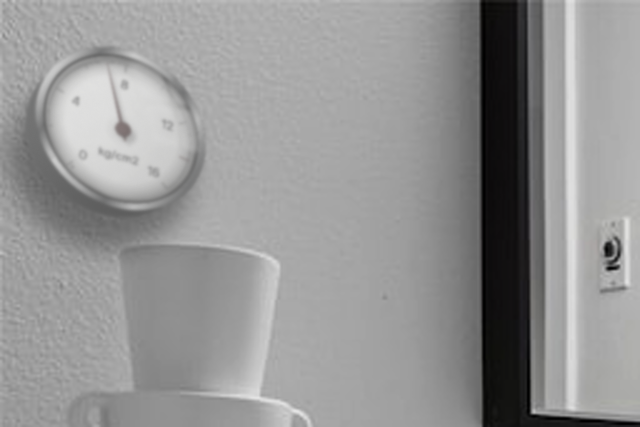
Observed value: 7,kg/cm²
